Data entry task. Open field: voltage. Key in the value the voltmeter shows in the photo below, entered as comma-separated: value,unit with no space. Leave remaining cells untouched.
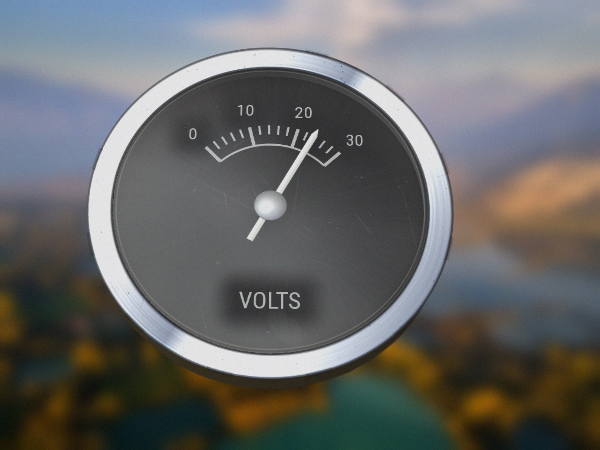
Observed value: 24,V
